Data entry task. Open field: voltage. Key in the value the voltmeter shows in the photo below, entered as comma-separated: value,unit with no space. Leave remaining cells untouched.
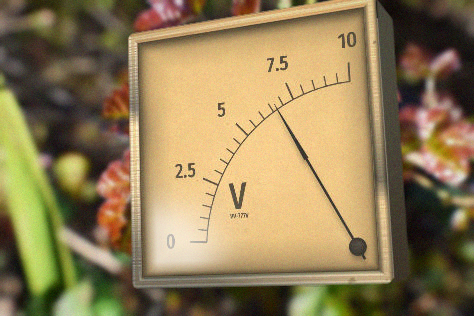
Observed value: 6.75,V
